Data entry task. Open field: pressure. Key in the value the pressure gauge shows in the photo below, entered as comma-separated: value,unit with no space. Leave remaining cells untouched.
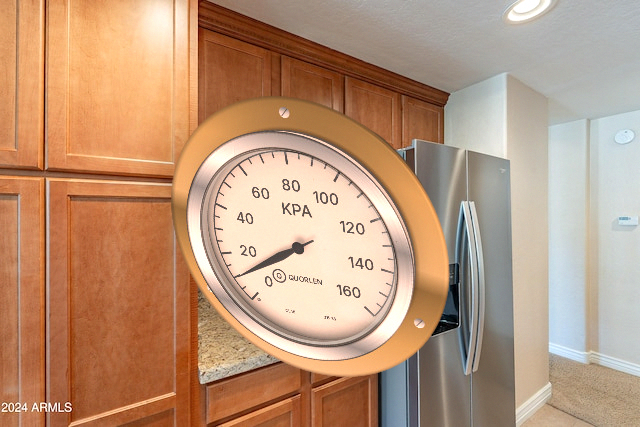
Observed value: 10,kPa
